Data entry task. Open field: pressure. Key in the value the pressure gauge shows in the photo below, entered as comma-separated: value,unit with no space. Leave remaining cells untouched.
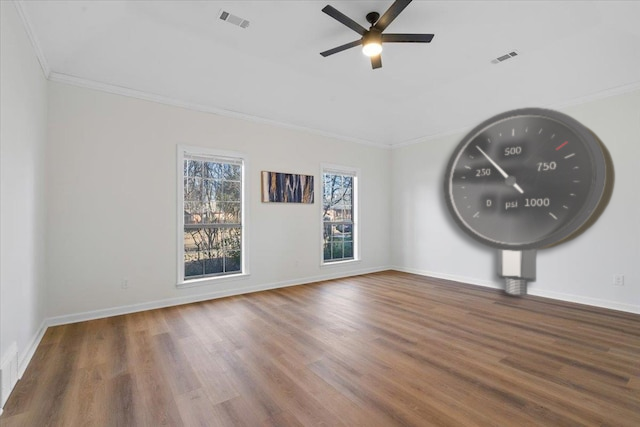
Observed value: 350,psi
